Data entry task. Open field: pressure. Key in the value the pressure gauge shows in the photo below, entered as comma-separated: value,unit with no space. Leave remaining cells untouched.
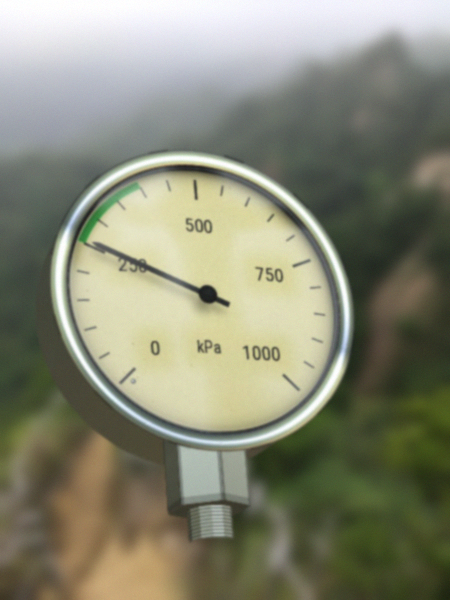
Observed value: 250,kPa
